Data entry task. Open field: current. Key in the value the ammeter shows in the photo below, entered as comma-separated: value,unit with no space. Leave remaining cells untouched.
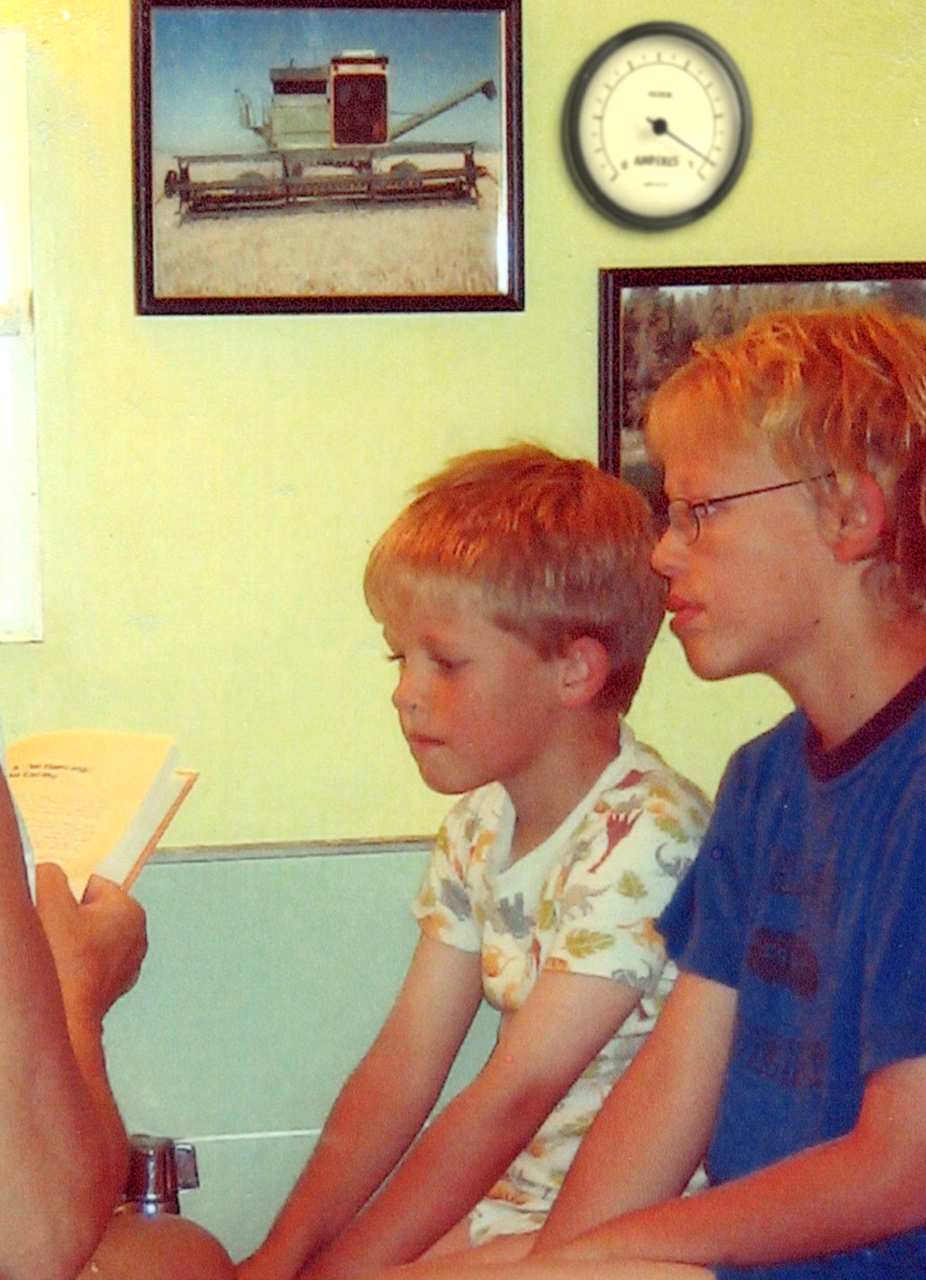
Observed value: 0.95,A
